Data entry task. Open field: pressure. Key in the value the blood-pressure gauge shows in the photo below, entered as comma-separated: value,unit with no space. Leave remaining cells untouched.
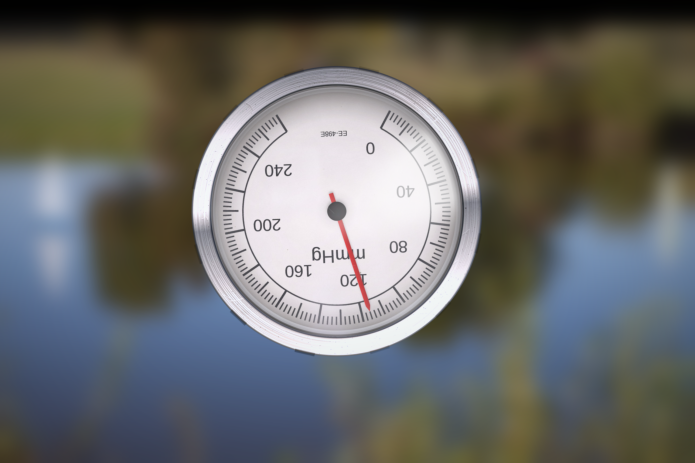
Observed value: 116,mmHg
